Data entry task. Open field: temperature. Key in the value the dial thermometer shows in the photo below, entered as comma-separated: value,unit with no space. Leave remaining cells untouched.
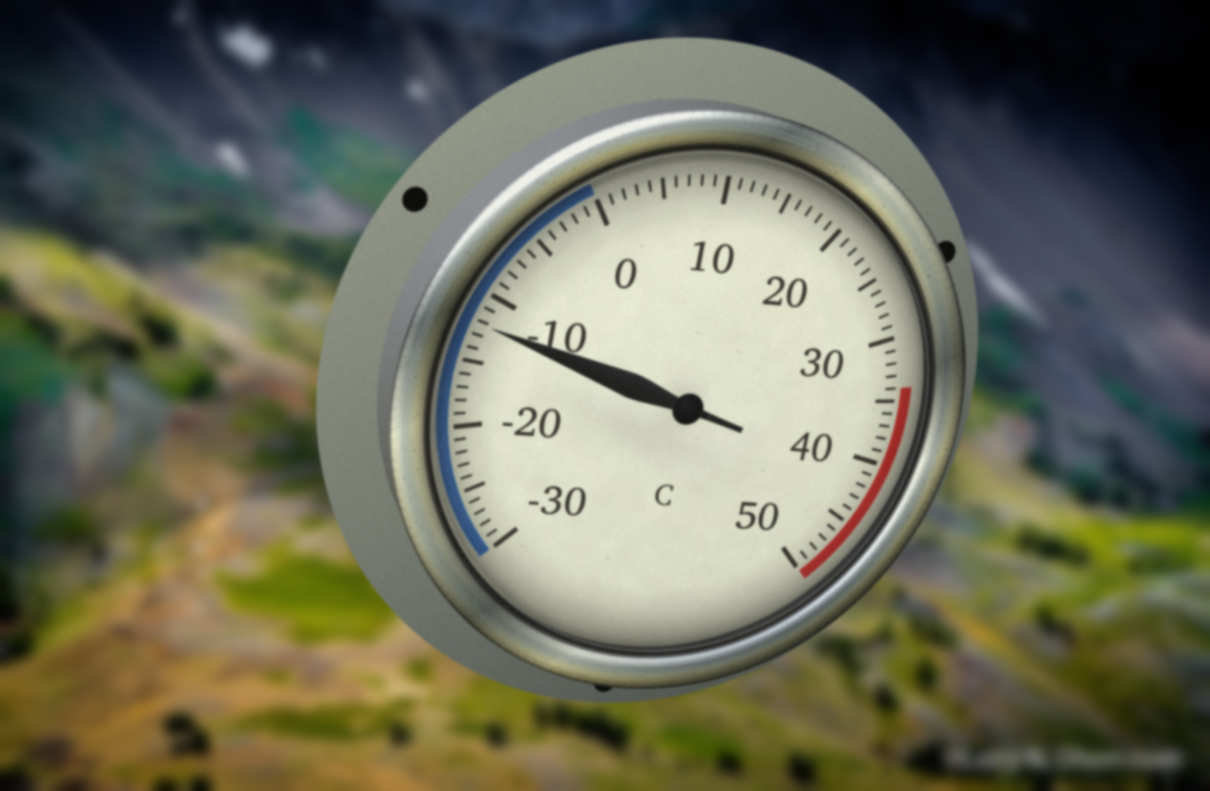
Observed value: -12,°C
